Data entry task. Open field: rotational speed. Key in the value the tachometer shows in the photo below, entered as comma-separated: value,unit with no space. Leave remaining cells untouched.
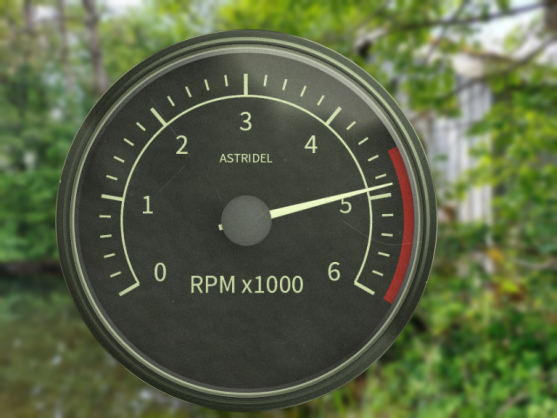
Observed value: 4900,rpm
